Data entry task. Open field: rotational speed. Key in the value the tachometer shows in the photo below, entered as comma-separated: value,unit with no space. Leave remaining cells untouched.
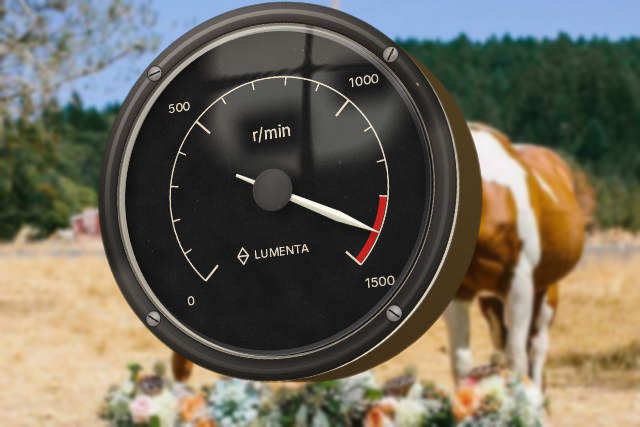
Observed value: 1400,rpm
